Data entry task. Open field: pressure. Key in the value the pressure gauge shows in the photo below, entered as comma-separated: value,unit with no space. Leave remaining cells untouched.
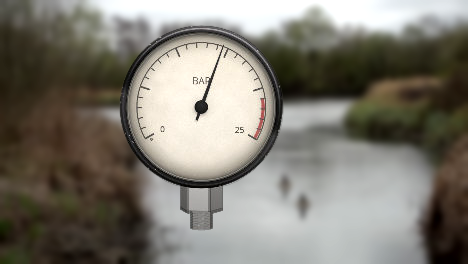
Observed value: 14.5,bar
